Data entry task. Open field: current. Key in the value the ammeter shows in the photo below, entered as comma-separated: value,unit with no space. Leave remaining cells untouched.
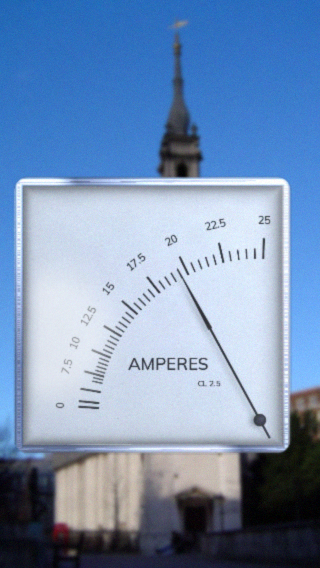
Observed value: 19.5,A
